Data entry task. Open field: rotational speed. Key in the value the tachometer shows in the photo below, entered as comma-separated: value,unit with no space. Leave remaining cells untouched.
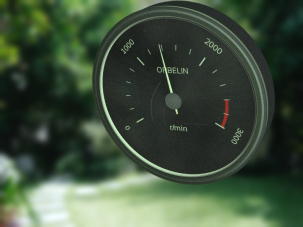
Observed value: 1400,rpm
